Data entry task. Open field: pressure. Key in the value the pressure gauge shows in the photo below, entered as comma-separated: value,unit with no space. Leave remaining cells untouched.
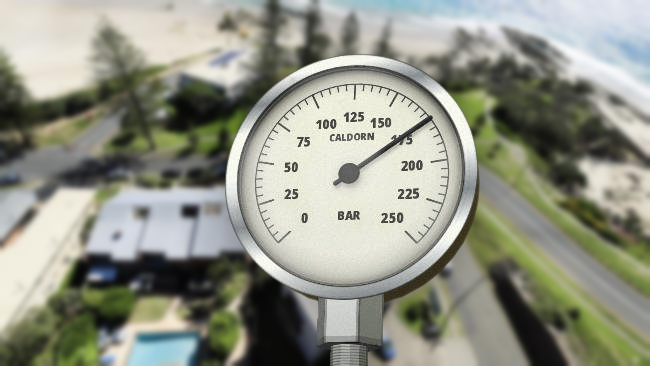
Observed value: 175,bar
